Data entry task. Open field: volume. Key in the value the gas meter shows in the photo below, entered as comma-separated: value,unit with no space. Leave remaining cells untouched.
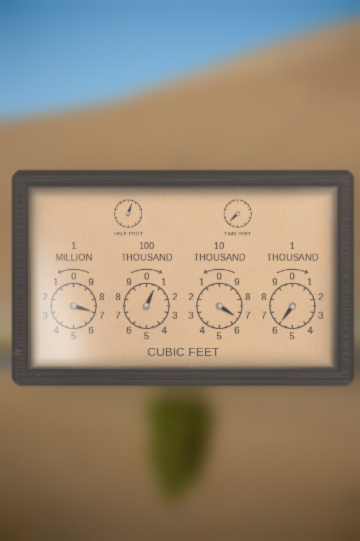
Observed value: 706600,ft³
